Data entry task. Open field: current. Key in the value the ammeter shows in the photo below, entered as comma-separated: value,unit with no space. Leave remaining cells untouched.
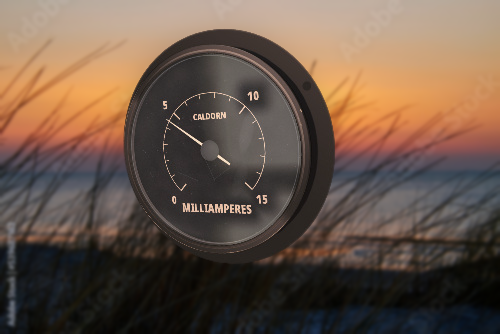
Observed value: 4.5,mA
